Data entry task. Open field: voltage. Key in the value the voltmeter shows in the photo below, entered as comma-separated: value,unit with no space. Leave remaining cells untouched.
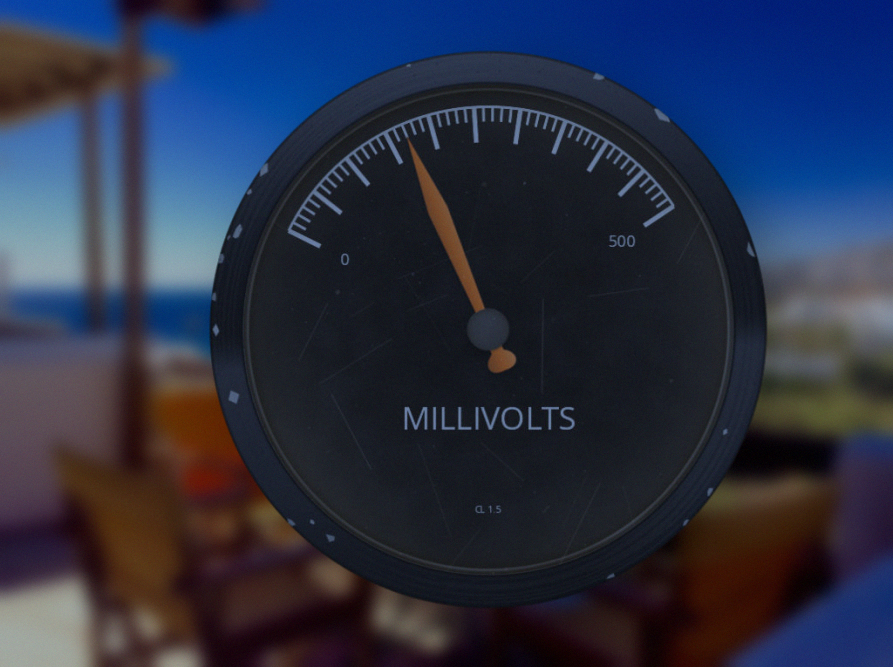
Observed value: 170,mV
